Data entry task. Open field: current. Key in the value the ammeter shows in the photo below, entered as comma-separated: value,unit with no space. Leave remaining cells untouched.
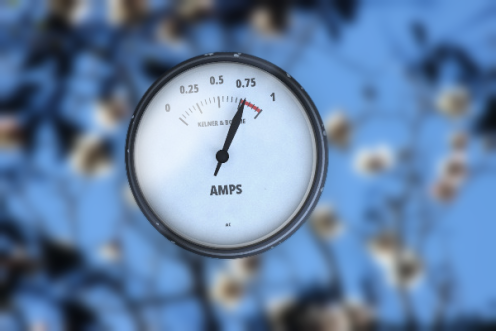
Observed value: 0.8,A
